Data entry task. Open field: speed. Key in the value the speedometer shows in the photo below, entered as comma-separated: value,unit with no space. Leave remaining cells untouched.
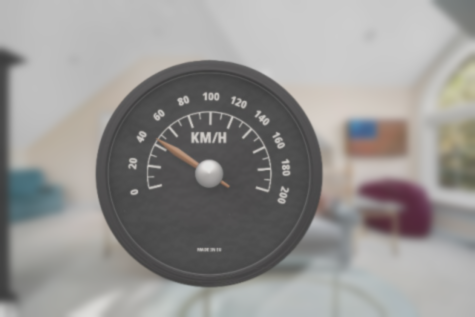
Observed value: 45,km/h
